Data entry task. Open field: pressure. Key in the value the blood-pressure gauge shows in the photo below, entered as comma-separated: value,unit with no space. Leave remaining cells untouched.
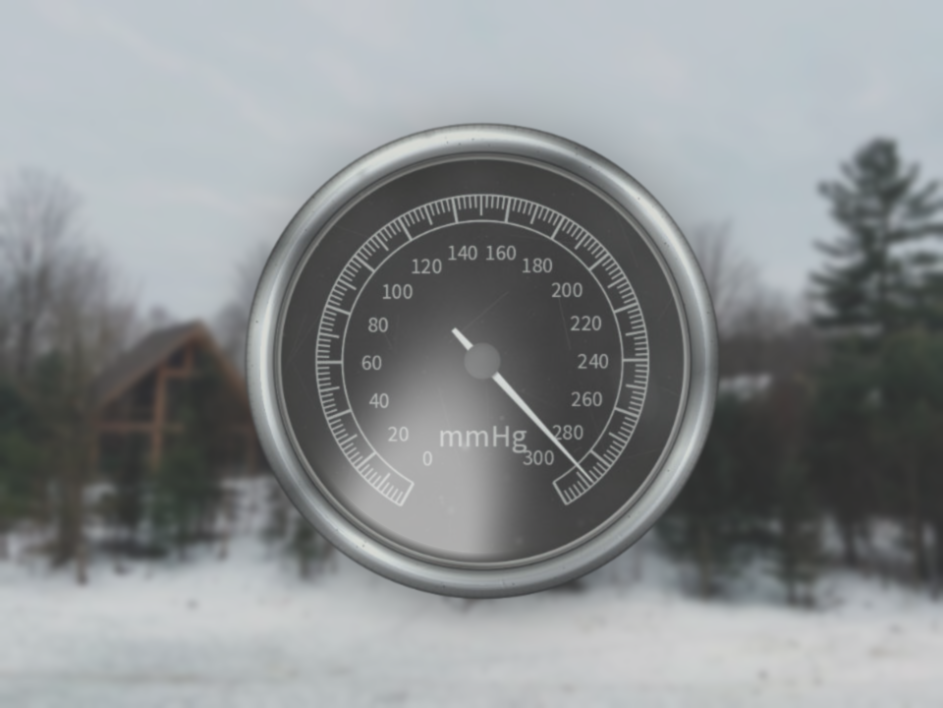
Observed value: 288,mmHg
